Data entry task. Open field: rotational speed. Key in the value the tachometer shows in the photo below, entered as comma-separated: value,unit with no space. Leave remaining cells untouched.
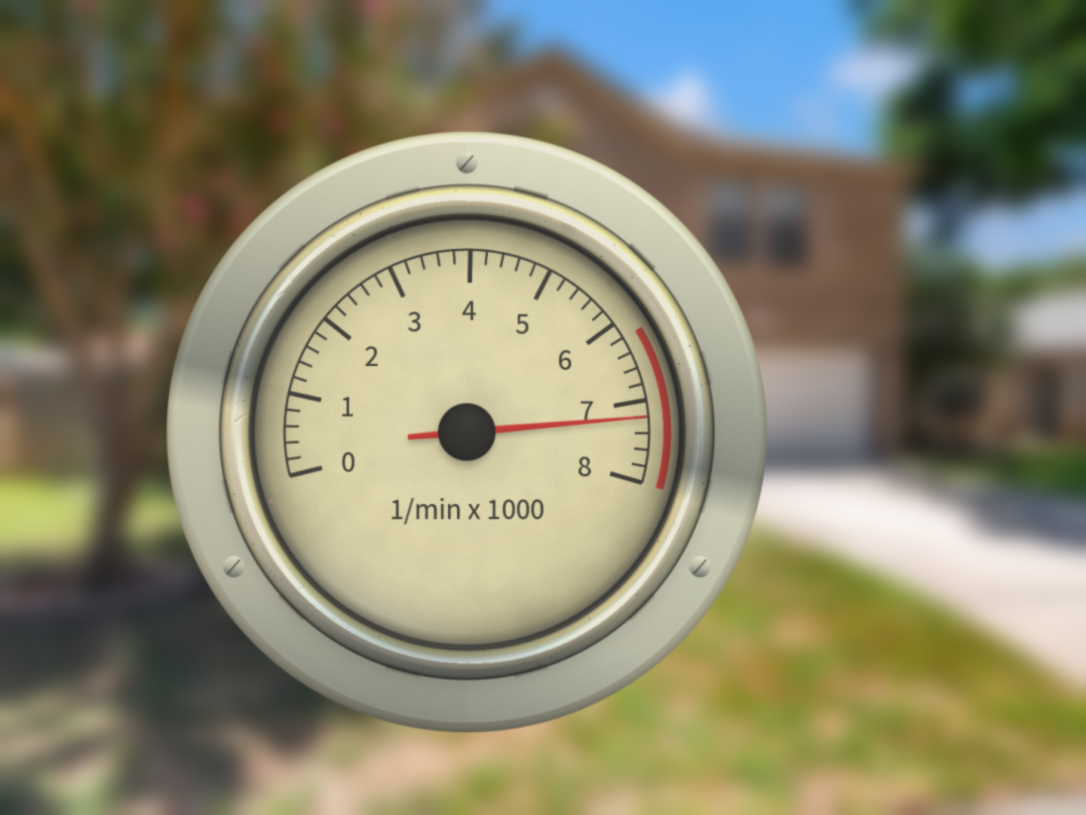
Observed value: 7200,rpm
